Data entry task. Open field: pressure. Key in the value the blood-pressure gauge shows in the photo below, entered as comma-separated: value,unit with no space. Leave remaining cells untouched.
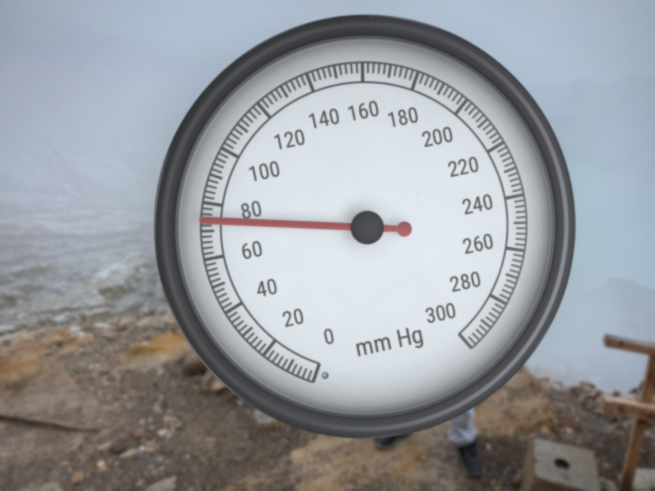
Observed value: 74,mmHg
